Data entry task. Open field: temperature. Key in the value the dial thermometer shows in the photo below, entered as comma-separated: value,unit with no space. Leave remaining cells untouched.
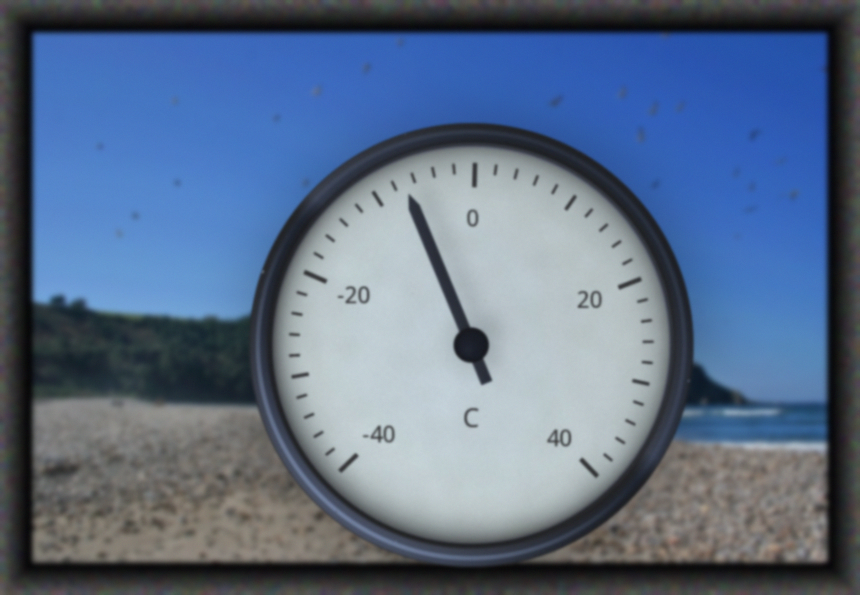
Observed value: -7,°C
